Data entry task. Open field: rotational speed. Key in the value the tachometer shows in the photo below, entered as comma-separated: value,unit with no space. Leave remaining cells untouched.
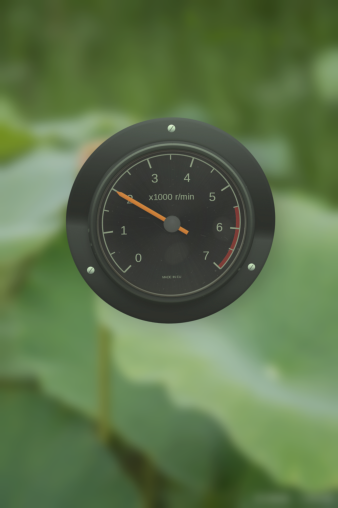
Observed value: 2000,rpm
